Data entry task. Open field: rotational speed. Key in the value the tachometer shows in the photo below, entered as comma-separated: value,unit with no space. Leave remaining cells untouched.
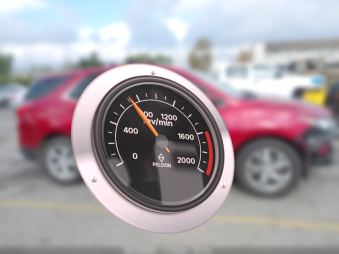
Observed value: 700,rpm
